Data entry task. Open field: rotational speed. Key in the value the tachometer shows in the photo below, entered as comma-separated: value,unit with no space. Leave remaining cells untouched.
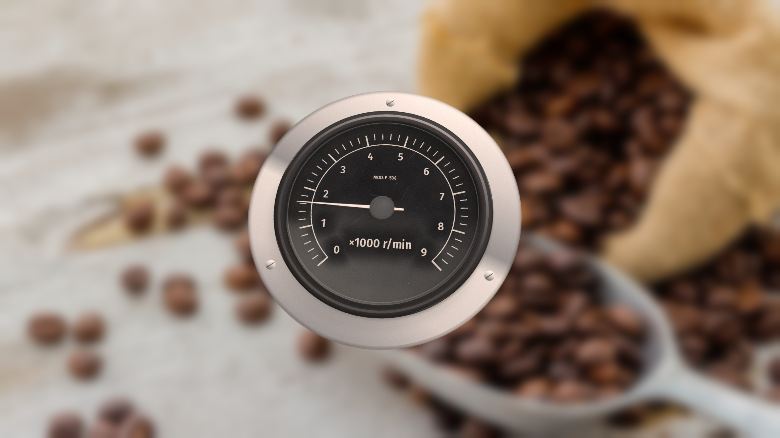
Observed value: 1600,rpm
